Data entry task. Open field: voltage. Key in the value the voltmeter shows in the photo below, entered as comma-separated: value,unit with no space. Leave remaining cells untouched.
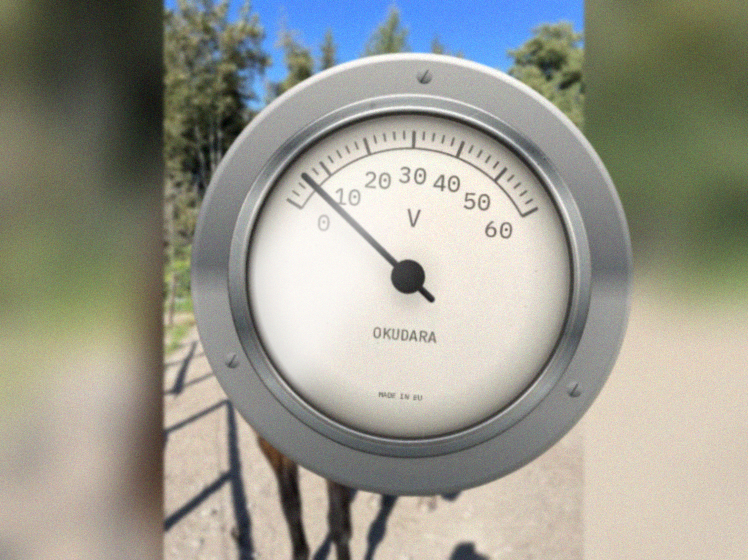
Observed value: 6,V
